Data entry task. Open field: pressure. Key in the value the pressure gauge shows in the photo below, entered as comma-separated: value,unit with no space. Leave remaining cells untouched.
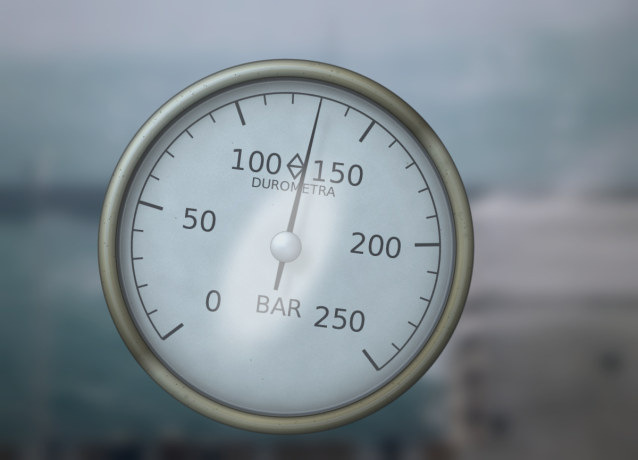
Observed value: 130,bar
